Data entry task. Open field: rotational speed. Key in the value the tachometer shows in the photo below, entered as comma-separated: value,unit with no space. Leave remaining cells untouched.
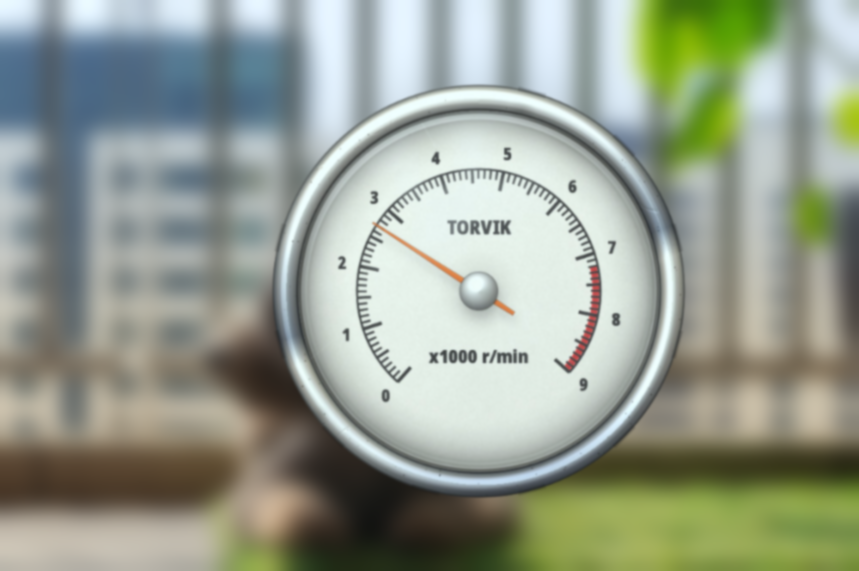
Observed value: 2700,rpm
